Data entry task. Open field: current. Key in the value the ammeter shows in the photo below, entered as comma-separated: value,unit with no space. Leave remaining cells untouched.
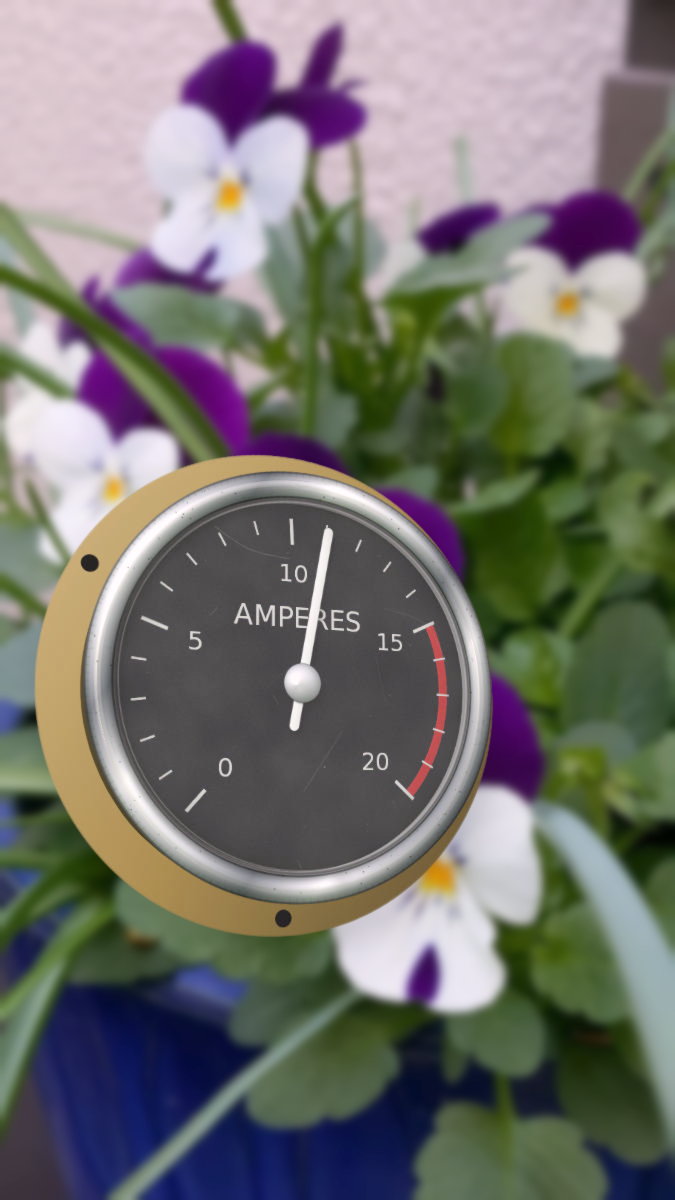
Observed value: 11,A
